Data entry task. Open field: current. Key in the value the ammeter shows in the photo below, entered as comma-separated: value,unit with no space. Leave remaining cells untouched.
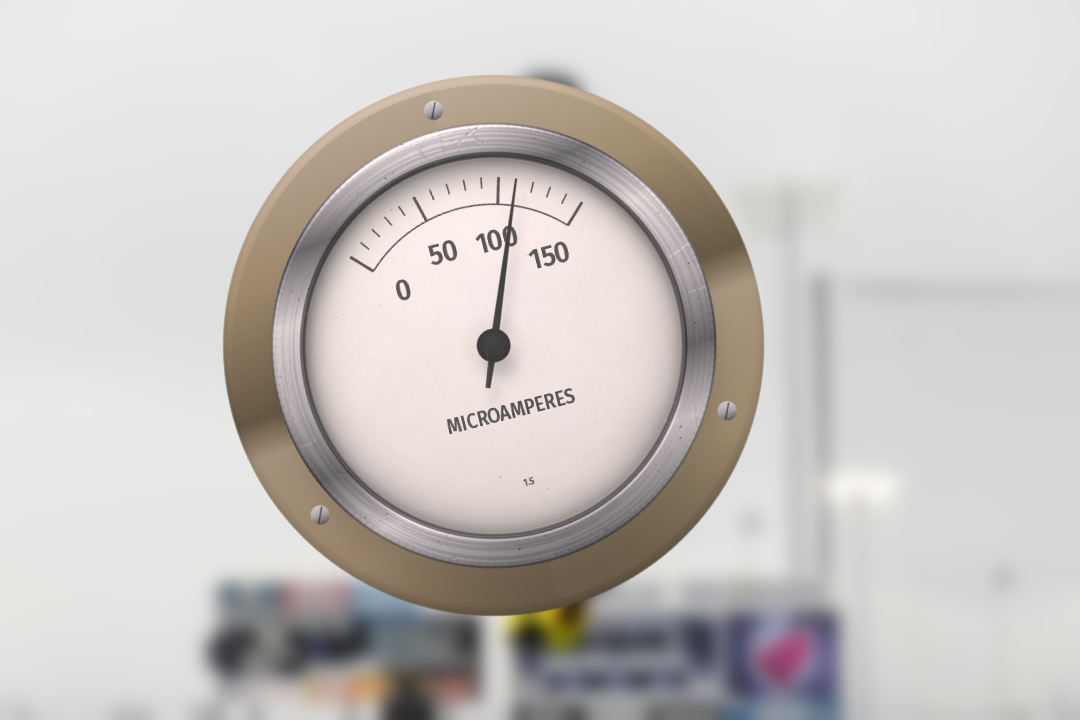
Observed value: 110,µA
